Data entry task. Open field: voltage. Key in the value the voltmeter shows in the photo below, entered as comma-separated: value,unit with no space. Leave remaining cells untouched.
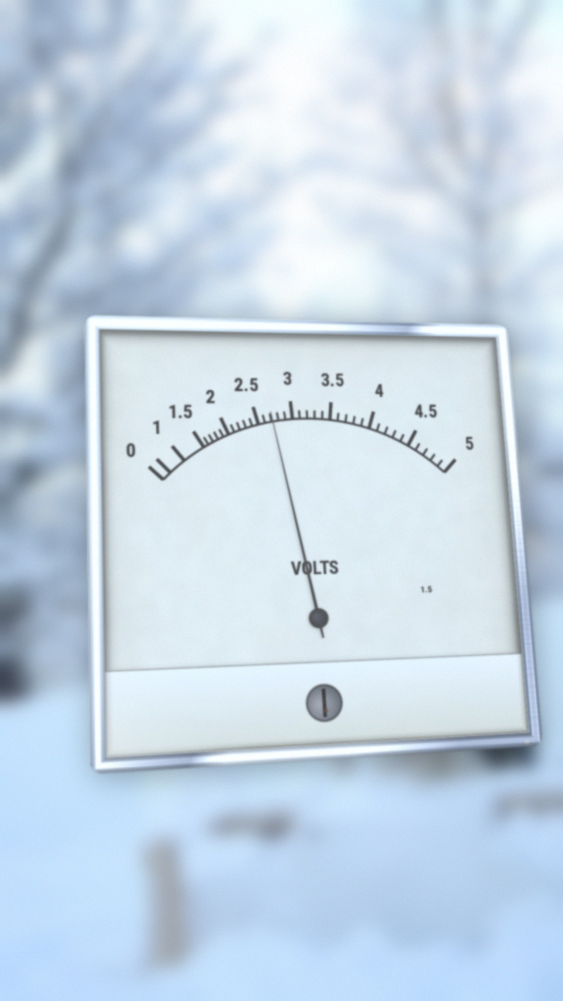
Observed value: 2.7,V
